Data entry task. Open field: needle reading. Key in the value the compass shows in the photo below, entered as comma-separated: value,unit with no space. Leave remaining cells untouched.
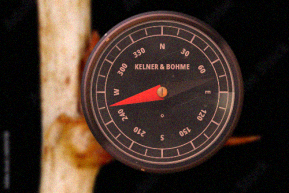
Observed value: 255,°
